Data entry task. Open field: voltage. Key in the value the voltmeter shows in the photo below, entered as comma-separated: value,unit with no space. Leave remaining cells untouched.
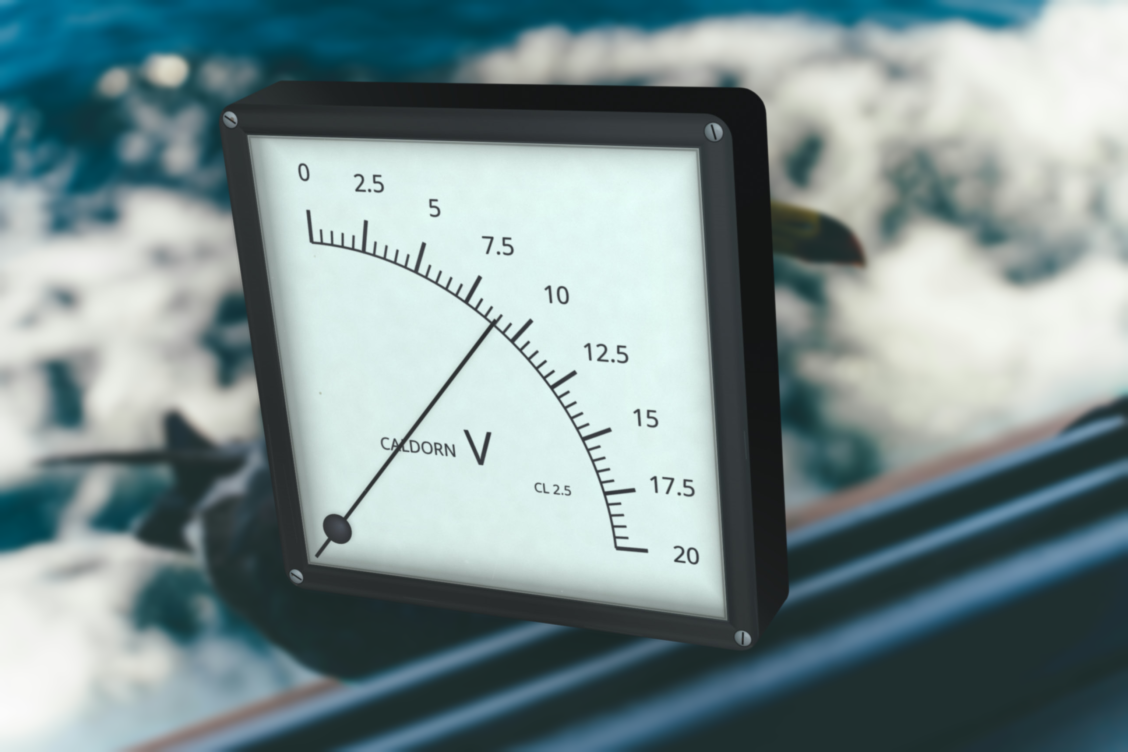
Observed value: 9,V
